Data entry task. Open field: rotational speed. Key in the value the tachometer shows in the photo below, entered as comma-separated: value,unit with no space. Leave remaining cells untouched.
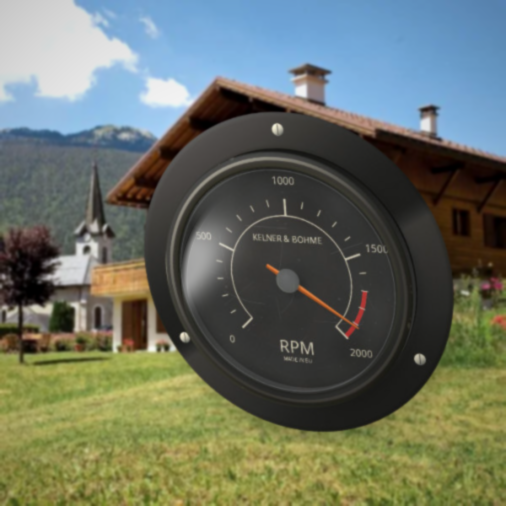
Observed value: 1900,rpm
